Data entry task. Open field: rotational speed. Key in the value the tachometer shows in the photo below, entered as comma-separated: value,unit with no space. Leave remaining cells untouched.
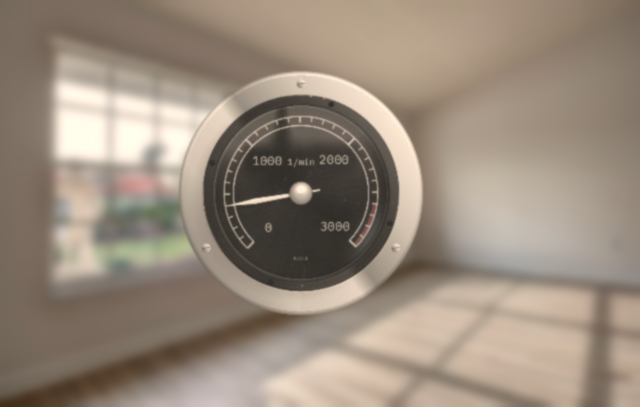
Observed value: 400,rpm
